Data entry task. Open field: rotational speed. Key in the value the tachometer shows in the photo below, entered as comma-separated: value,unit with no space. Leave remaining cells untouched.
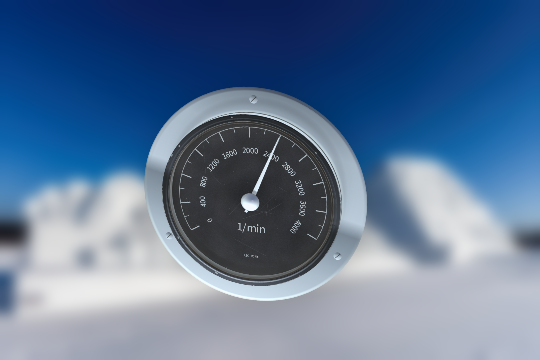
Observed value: 2400,rpm
